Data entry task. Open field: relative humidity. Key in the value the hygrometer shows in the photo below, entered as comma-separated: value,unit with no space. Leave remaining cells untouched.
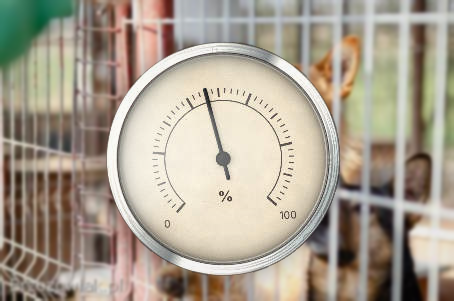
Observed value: 46,%
